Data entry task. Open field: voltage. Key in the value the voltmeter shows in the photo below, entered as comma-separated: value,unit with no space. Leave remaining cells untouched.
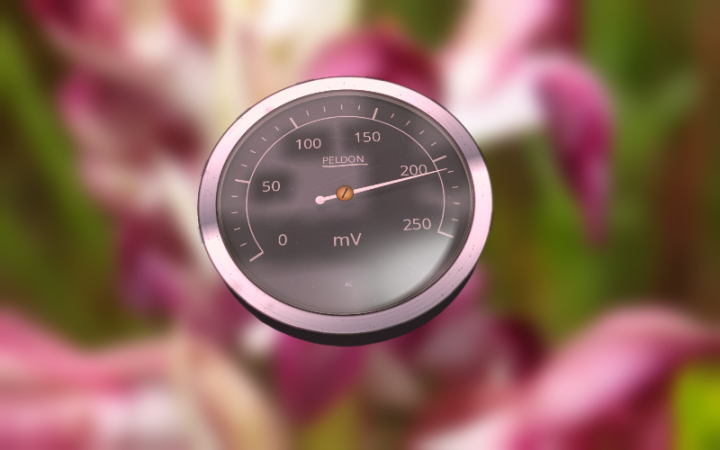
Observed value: 210,mV
